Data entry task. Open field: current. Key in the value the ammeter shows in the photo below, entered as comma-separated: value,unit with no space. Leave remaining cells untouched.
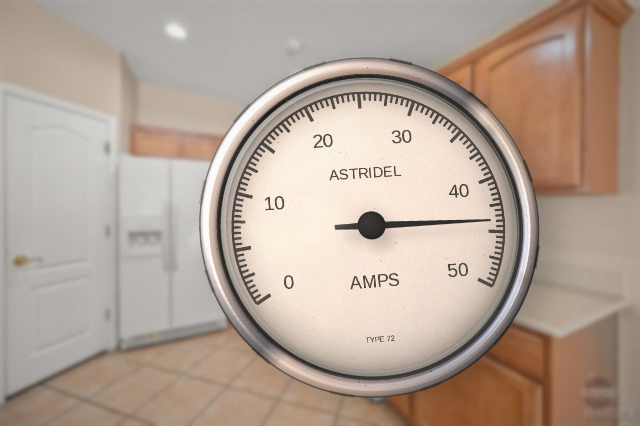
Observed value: 44,A
